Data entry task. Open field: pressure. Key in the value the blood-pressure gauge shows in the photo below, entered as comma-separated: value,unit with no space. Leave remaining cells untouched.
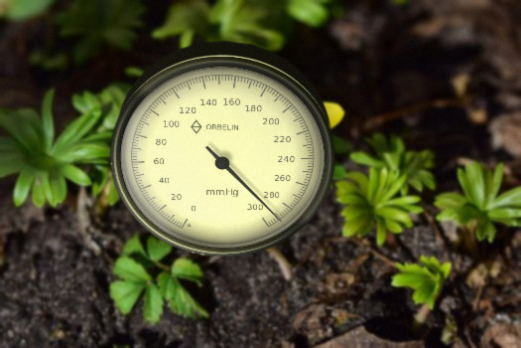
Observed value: 290,mmHg
